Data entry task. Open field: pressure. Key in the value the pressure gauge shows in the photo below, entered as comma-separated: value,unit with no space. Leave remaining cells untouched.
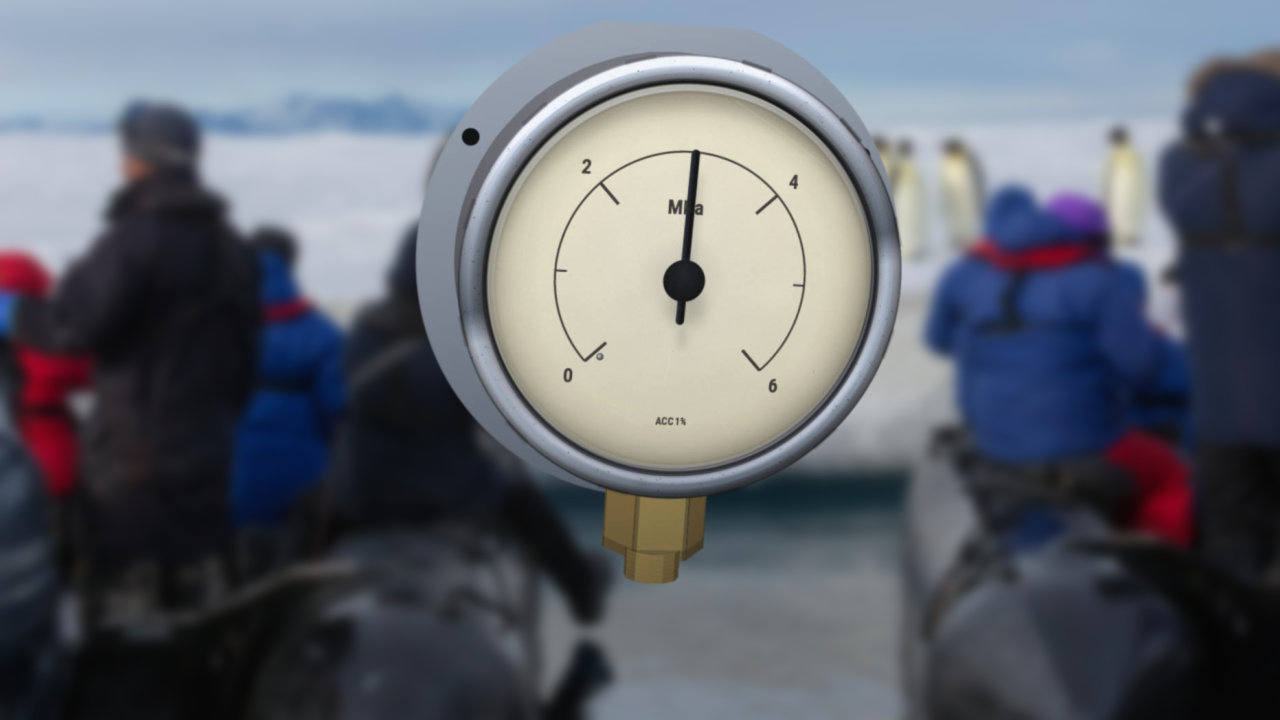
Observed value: 3,MPa
